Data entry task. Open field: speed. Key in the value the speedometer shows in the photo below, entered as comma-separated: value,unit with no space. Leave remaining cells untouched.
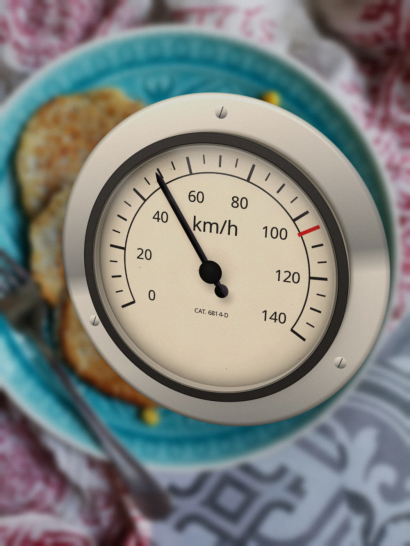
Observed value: 50,km/h
